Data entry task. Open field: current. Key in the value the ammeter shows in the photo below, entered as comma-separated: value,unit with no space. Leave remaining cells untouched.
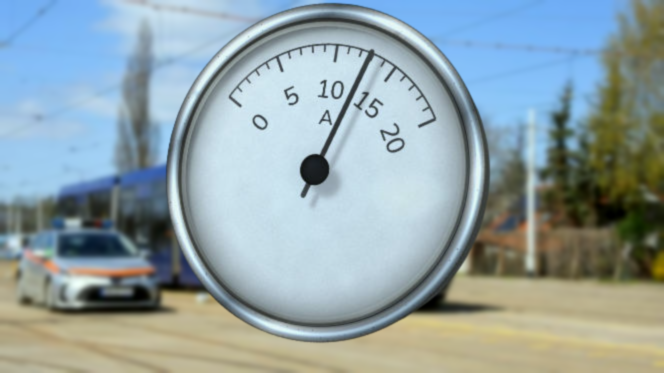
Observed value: 13,A
